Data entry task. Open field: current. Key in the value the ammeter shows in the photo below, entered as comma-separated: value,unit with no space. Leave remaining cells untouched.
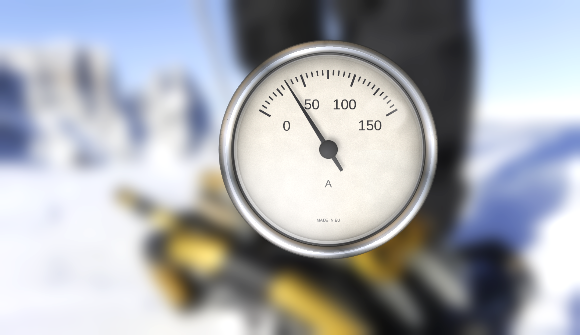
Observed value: 35,A
